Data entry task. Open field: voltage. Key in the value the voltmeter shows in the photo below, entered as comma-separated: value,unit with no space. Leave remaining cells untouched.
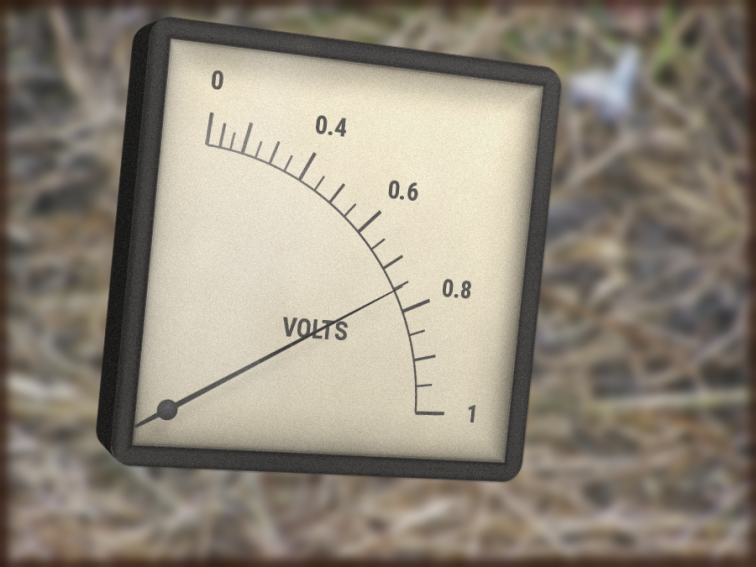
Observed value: 0.75,V
